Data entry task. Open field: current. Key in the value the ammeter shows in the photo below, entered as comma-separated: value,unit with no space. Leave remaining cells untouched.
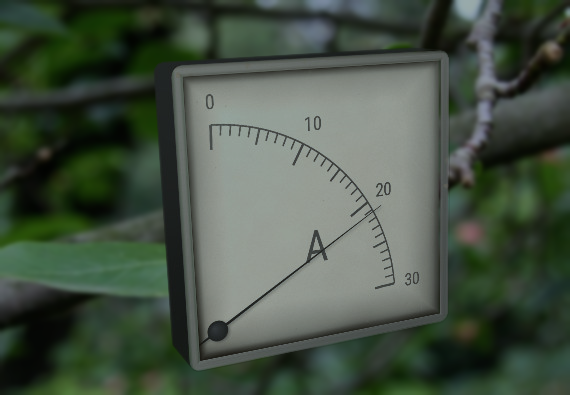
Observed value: 21,A
